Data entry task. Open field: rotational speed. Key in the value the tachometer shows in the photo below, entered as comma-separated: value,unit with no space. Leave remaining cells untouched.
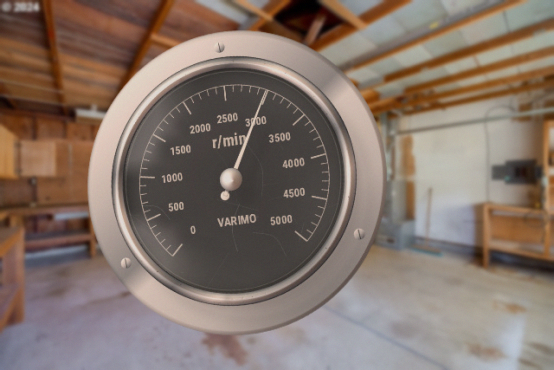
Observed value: 3000,rpm
